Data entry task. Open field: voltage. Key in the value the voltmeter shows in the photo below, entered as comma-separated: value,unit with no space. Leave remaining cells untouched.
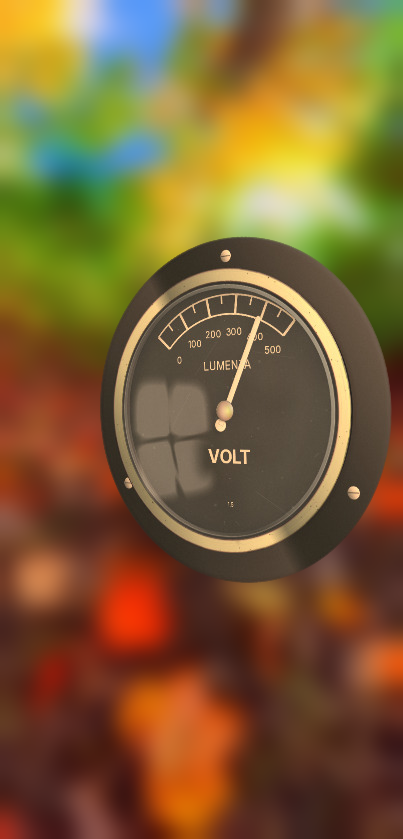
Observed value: 400,V
